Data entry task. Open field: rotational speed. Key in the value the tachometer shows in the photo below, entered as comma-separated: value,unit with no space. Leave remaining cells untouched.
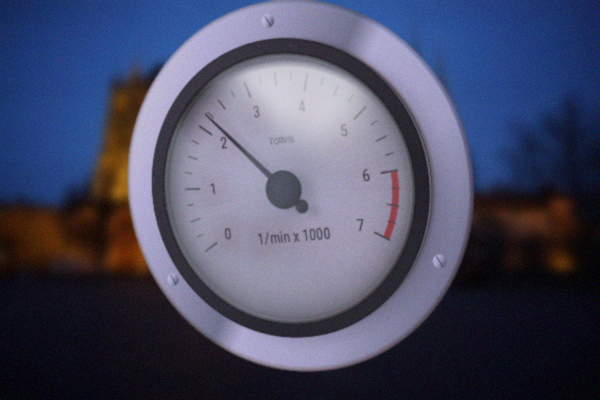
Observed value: 2250,rpm
